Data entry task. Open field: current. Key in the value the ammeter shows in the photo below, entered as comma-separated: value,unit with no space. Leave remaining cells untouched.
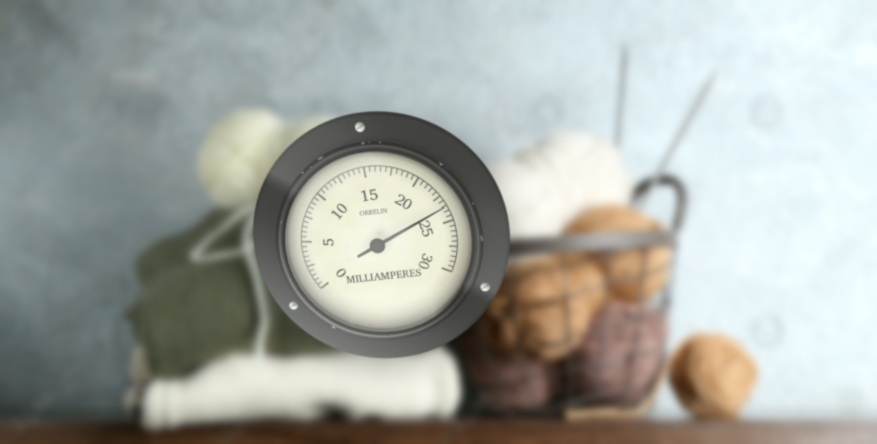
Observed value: 23.5,mA
